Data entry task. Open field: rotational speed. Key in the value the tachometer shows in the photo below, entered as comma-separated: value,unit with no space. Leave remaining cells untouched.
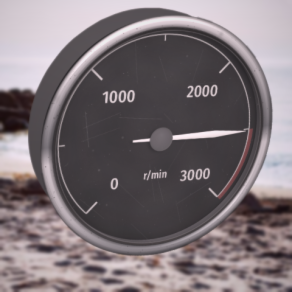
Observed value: 2500,rpm
